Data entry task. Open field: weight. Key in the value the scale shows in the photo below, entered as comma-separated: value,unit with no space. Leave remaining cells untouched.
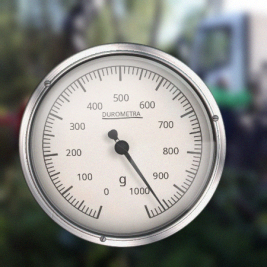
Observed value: 960,g
